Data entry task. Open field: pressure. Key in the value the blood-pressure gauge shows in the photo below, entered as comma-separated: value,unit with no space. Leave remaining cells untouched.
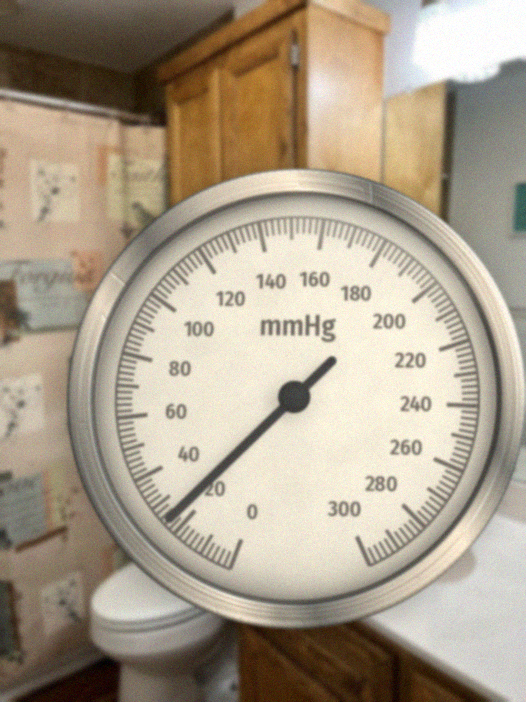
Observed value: 24,mmHg
